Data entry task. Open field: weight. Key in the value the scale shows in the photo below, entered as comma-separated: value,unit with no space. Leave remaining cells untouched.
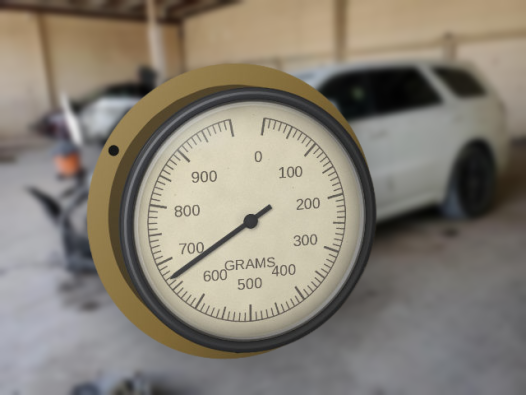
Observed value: 670,g
